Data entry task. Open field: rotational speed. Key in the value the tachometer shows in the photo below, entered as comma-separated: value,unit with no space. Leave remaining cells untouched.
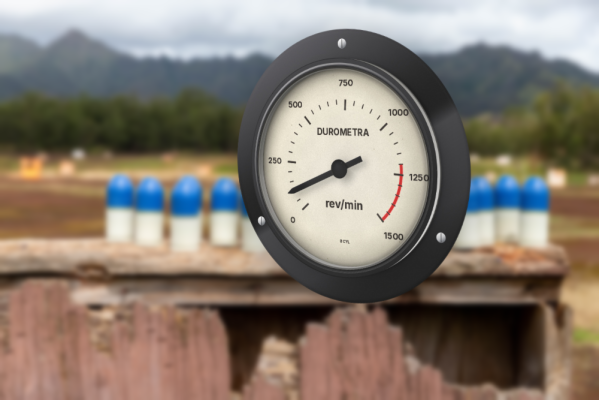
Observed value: 100,rpm
